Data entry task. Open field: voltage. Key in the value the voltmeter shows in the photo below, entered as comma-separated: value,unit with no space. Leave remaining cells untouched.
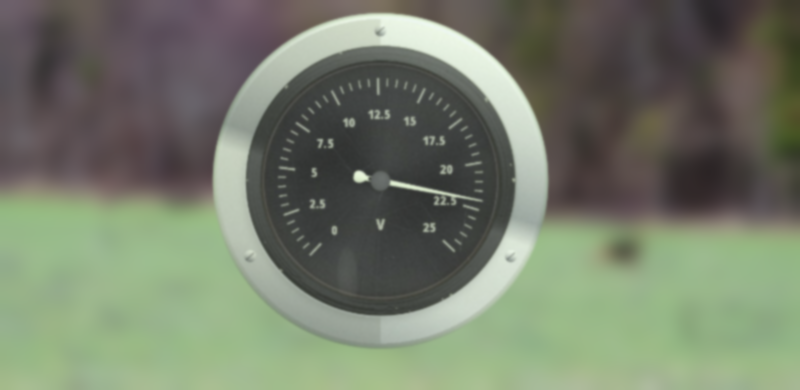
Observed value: 22,V
